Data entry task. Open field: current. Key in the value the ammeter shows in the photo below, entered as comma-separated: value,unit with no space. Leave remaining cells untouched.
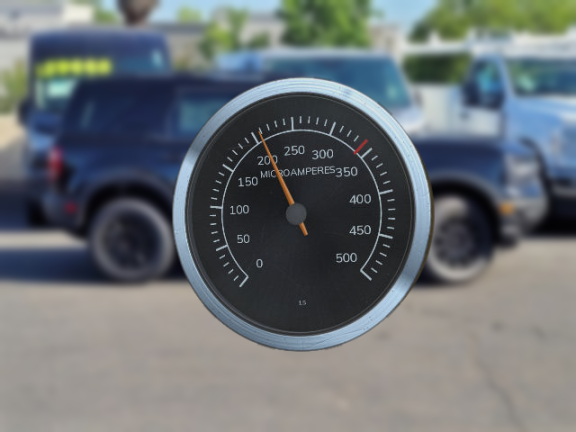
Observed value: 210,µA
